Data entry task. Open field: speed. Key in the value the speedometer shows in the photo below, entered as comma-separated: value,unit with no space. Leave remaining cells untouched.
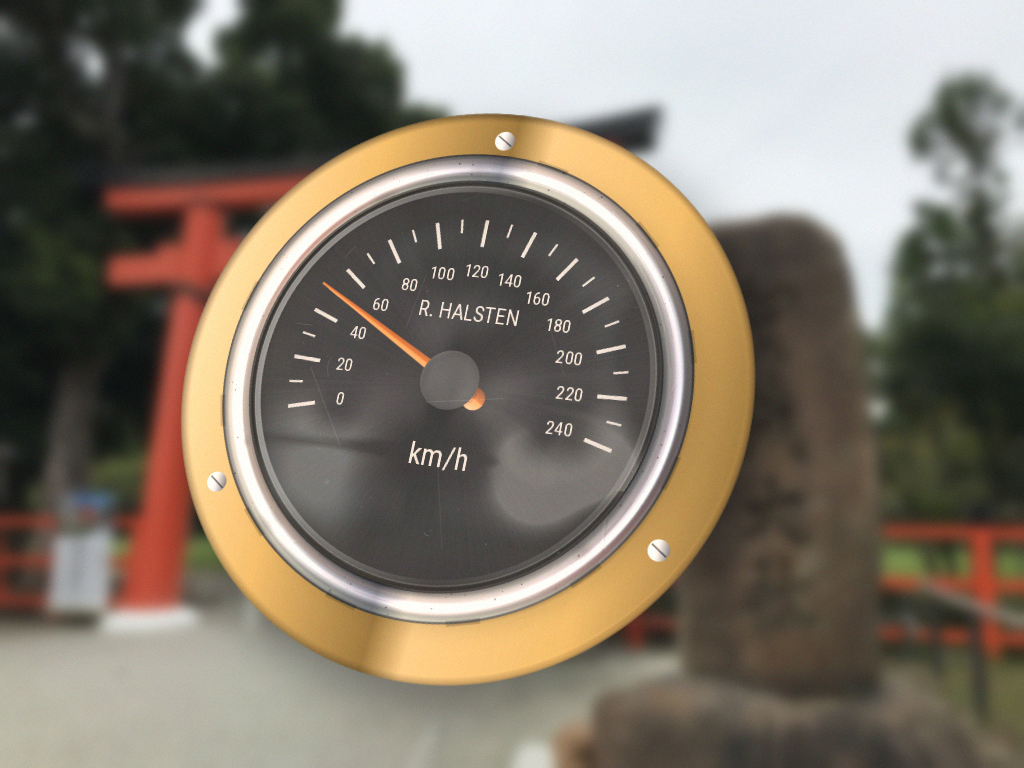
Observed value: 50,km/h
